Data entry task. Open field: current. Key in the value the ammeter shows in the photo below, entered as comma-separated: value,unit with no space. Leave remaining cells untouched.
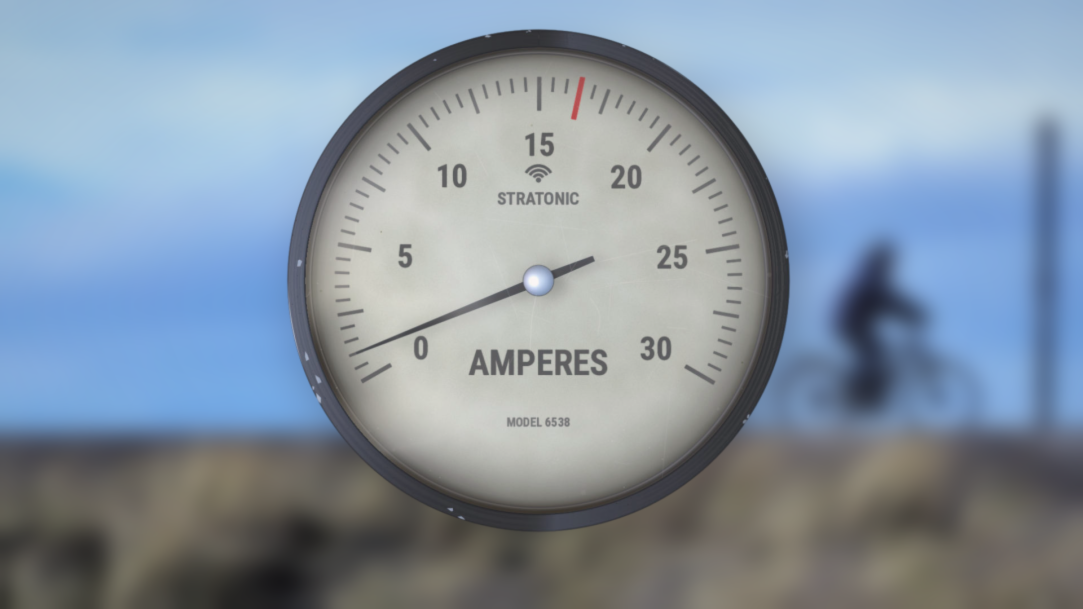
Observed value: 1,A
